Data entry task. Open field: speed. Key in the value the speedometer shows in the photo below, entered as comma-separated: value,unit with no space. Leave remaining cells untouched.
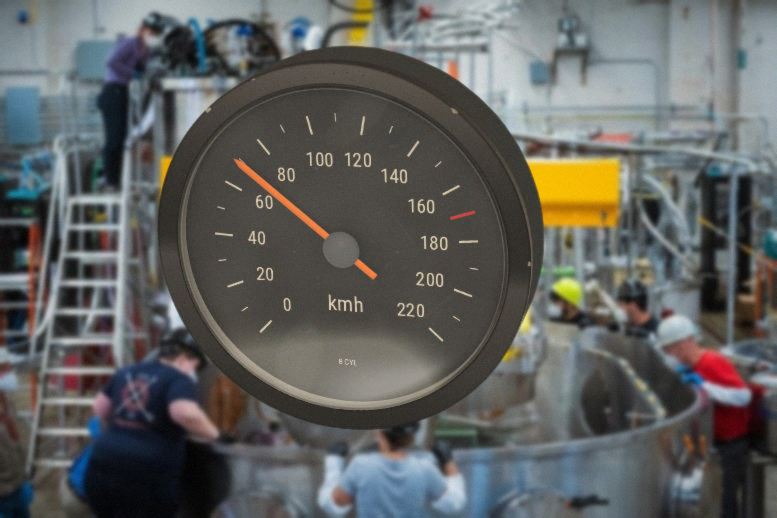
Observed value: 70,km/h
